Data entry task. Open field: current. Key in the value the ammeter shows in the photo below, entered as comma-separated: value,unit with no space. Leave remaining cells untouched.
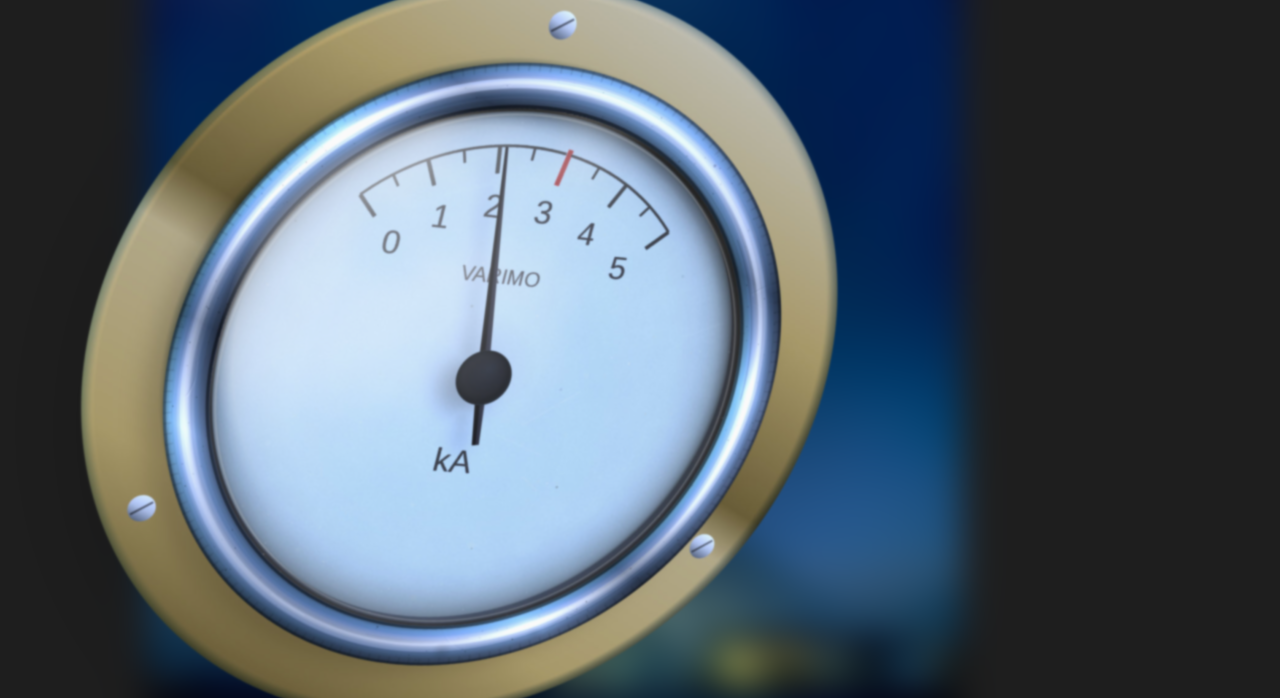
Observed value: 2,kA
